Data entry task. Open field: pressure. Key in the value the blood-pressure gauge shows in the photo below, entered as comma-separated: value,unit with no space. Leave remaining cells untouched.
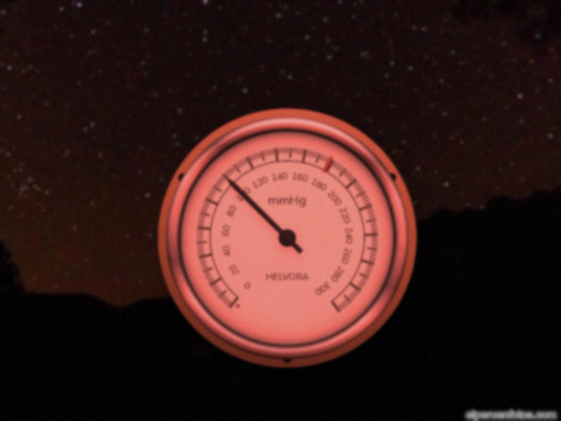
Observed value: 100,mmHg
